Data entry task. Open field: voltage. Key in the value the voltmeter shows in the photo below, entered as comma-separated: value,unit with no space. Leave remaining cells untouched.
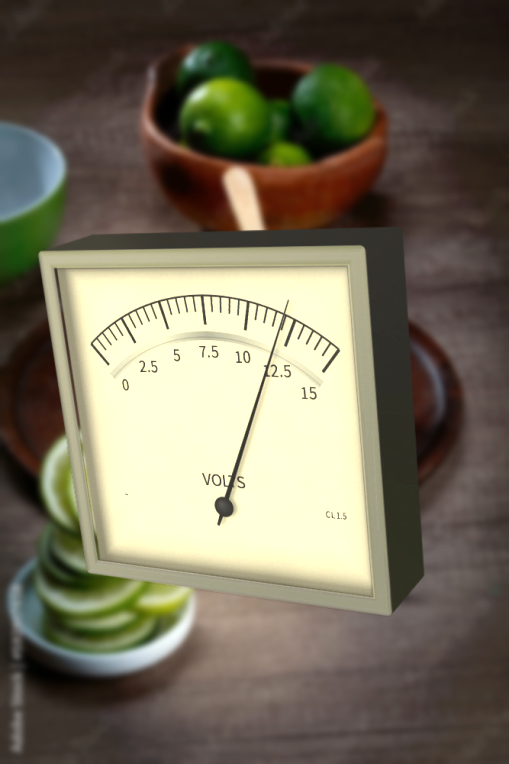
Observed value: 12,V
